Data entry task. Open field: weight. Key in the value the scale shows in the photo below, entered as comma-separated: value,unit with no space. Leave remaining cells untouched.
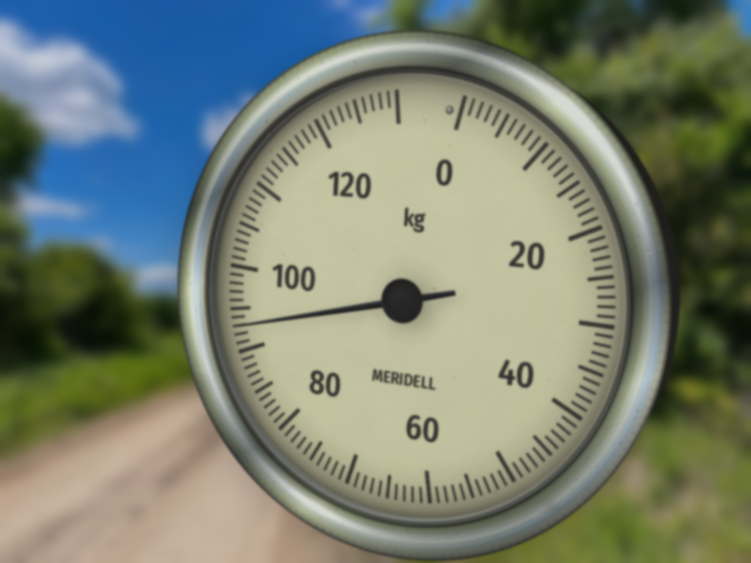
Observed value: 93,kg
